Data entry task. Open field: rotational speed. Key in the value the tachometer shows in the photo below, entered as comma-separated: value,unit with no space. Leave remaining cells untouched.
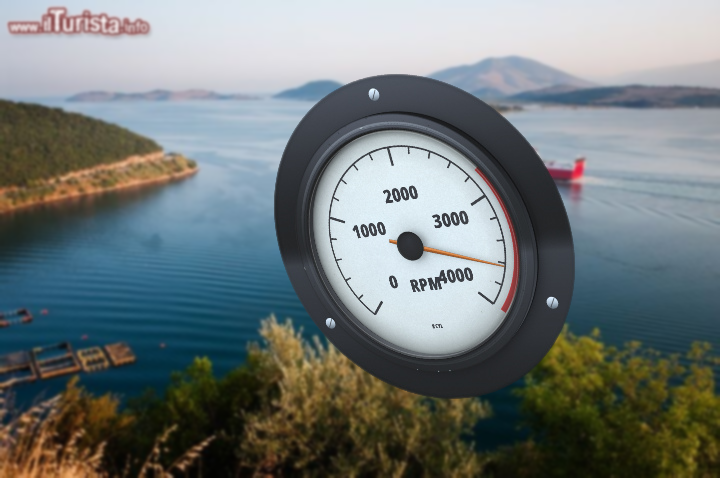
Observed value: 3600,rpm
